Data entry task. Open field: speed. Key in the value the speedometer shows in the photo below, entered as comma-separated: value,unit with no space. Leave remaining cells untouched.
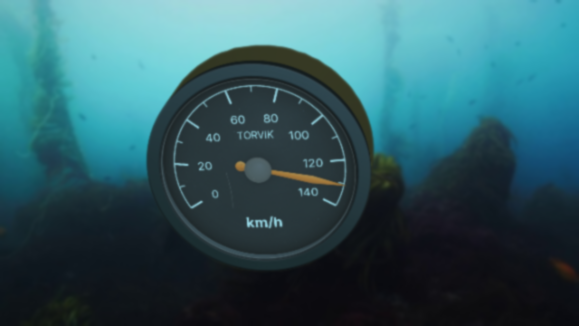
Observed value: 130,km/h
